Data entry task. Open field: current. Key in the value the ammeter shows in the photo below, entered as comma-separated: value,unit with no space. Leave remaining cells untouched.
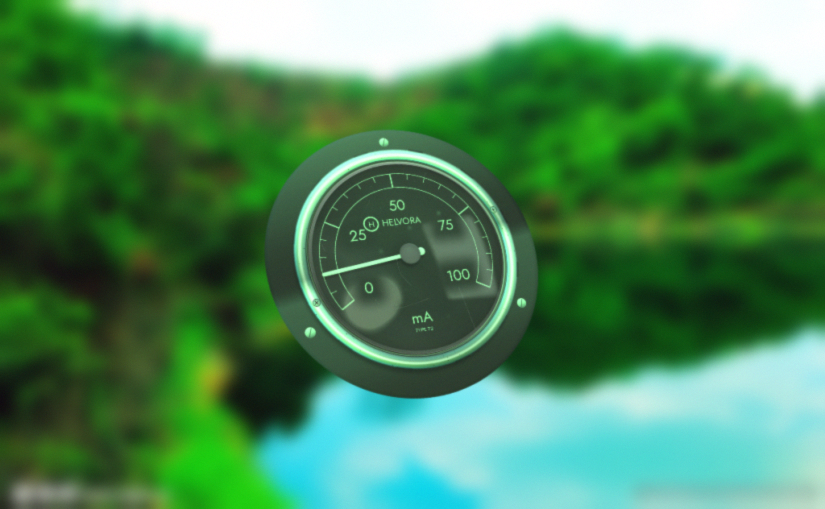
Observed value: 10,mA
